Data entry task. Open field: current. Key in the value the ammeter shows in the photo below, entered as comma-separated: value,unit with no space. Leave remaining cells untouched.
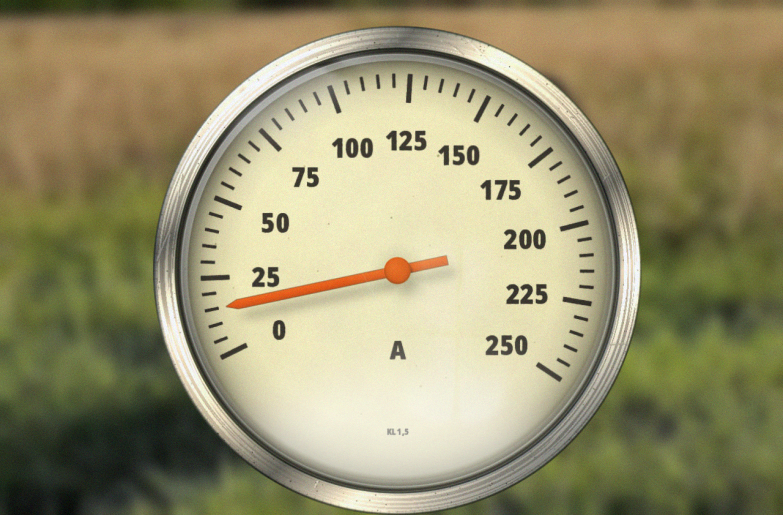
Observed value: 15,A
